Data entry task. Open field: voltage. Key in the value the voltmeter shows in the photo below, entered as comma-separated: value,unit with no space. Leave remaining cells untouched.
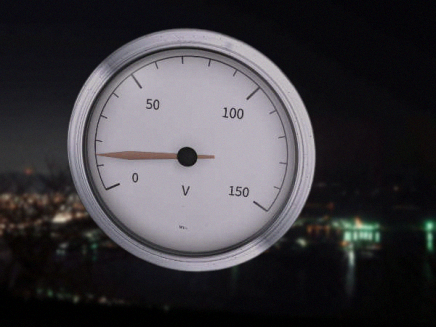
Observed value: 15,V
